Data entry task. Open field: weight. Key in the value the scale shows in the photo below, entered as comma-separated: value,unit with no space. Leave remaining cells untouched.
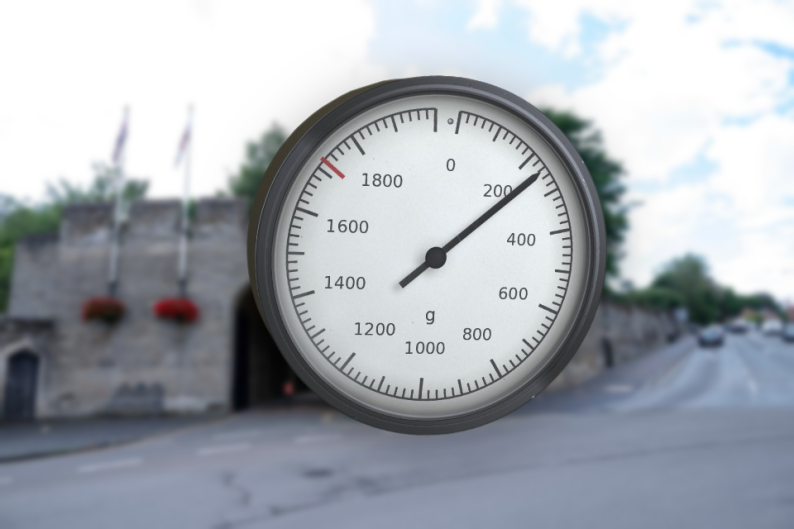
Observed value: 240,g
